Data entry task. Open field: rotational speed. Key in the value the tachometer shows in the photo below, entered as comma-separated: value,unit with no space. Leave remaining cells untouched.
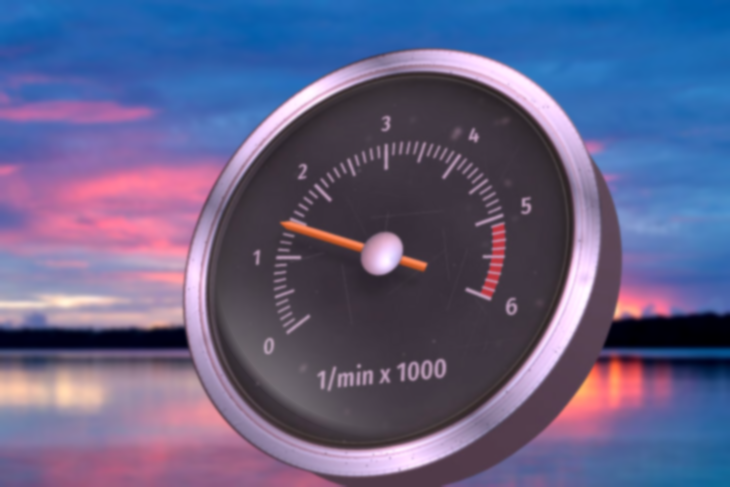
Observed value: 1400,rpm
